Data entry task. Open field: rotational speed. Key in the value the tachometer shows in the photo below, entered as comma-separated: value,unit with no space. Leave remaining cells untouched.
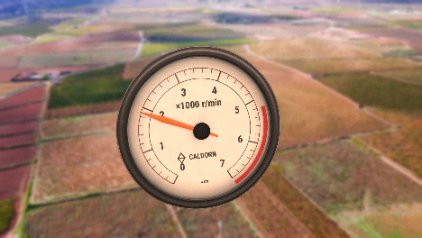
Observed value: 1900,rpm
